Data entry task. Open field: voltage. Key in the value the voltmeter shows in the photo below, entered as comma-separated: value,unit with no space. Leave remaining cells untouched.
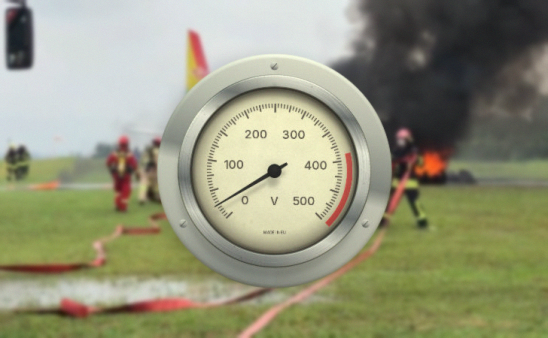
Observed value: 25,V
